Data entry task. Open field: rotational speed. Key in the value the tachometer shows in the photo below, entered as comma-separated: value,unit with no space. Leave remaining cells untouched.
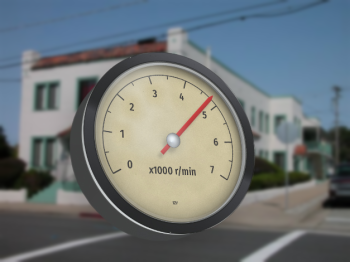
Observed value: 4750,rpm
